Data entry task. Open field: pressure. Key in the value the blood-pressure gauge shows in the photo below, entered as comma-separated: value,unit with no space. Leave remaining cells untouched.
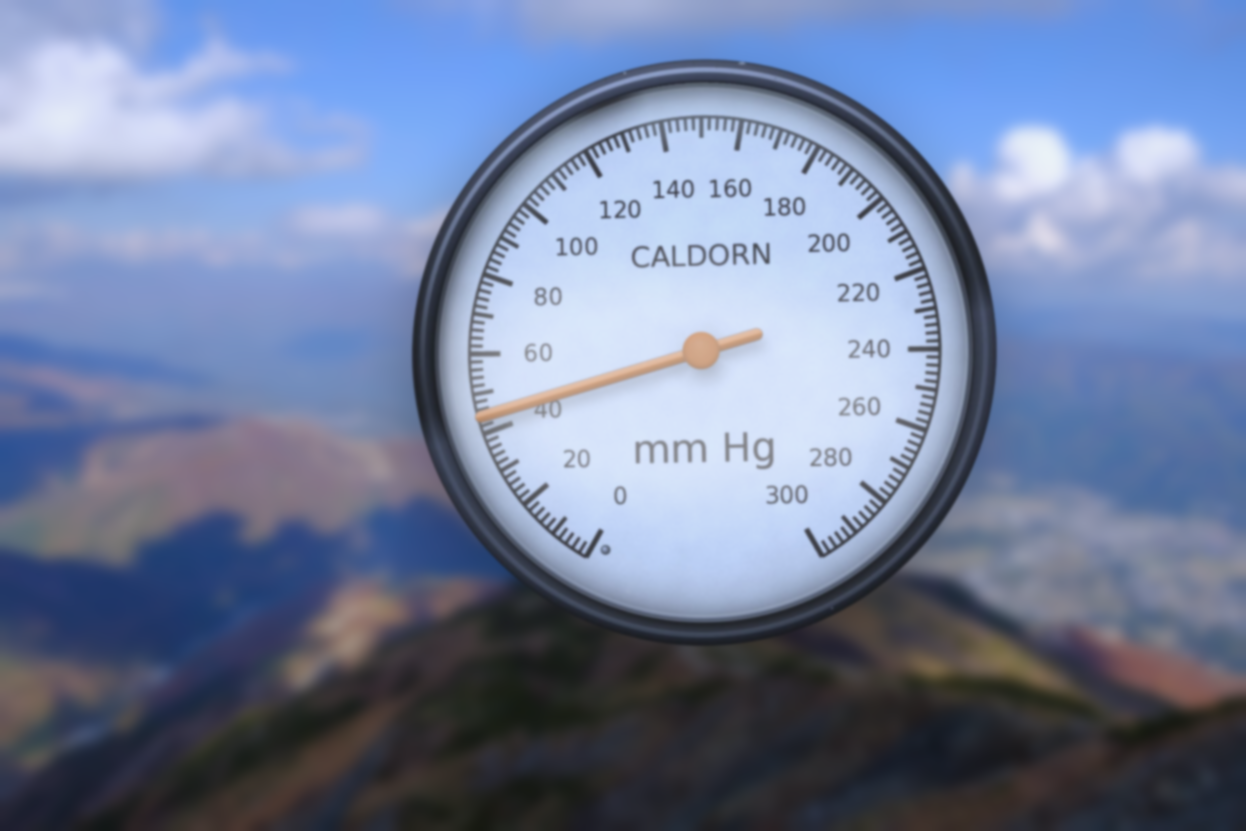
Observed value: 44,mmHg
